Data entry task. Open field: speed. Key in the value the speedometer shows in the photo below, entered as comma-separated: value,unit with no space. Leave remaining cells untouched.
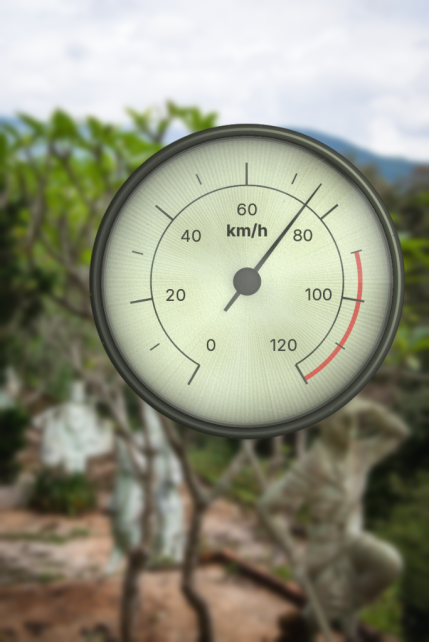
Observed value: 75,km/h
